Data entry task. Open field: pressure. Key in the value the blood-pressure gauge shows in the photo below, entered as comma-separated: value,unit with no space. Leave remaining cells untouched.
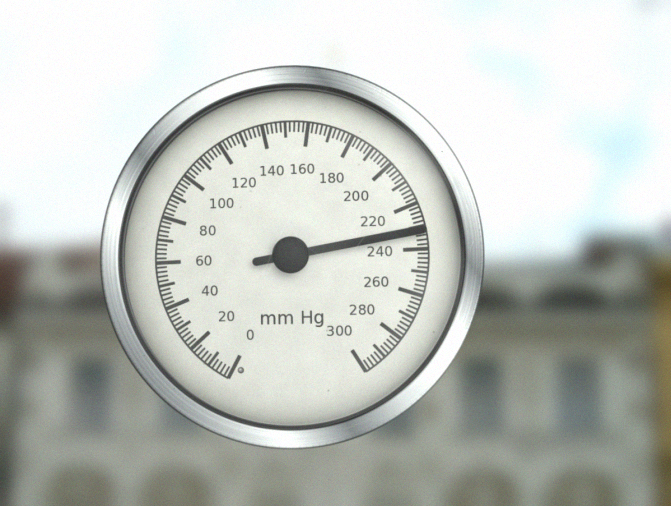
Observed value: 232,mmHg
